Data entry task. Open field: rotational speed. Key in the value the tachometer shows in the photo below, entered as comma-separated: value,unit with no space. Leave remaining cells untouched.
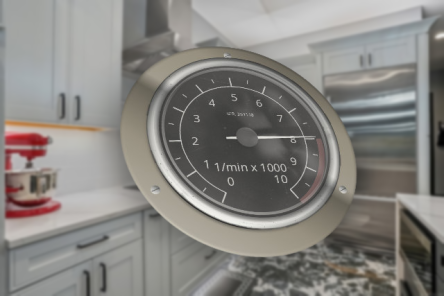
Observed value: 8000,rpm
